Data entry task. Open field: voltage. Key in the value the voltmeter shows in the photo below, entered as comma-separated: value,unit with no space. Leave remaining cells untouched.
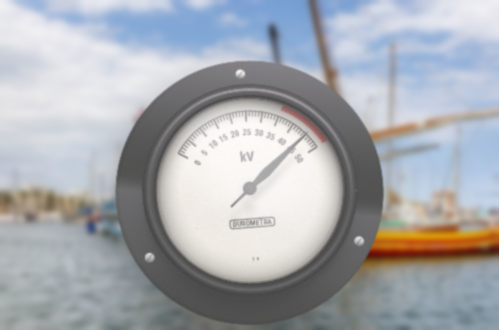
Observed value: 45,kV
